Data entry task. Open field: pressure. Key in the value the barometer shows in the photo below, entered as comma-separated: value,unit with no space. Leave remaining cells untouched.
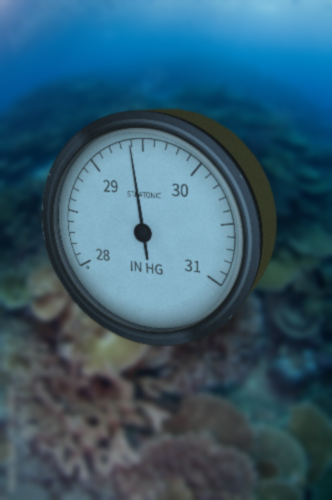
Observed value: 29.4,inHg
